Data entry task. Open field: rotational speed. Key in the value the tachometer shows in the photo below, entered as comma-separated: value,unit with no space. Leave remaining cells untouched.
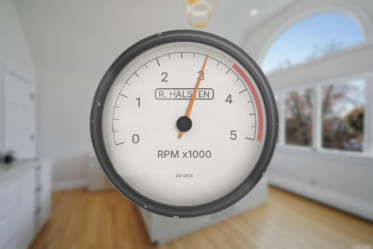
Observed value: 3000,rpm
